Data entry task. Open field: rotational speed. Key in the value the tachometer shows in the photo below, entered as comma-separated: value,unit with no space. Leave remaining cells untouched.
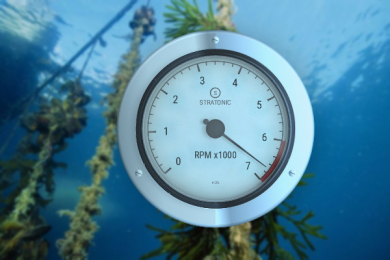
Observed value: 6700,rpm
